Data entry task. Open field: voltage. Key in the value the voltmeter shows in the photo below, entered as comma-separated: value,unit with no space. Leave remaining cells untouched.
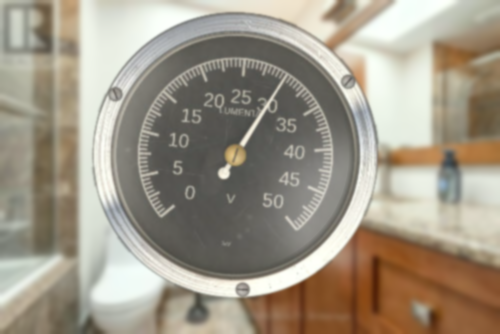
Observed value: 30,V
